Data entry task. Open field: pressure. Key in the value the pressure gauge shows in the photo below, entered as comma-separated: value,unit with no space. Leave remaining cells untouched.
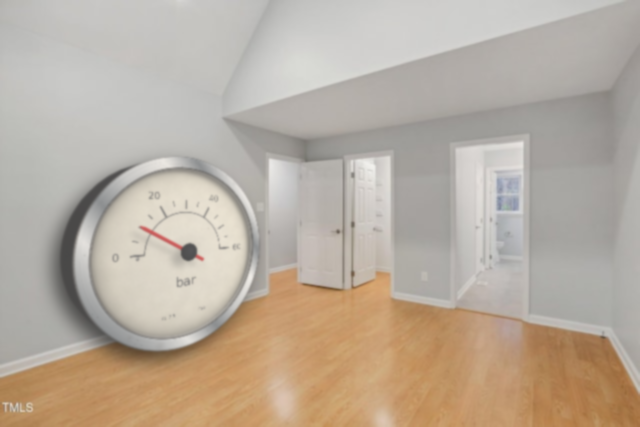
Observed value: 10,bar
